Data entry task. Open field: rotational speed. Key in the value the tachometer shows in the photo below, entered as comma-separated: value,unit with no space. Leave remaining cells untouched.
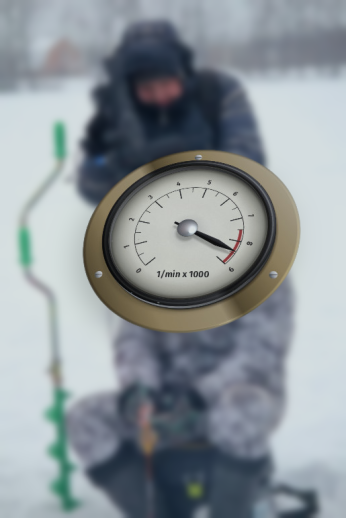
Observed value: 8500,rpm
